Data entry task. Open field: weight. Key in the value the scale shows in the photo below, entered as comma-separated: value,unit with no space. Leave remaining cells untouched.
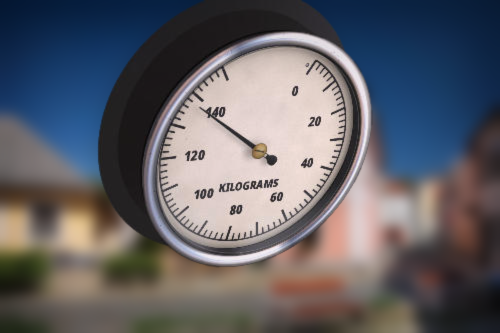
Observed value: 138,kg
